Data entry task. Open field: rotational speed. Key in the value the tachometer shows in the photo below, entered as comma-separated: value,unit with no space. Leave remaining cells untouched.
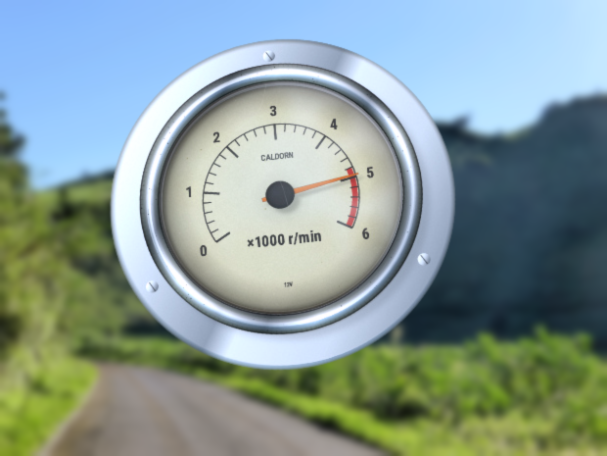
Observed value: 5000,rpm
